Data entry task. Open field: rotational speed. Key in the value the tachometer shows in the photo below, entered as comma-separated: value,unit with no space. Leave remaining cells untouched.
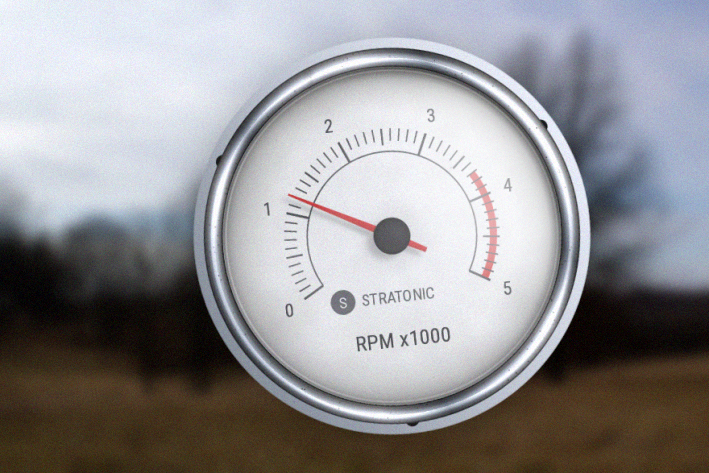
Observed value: 1200,rpm
